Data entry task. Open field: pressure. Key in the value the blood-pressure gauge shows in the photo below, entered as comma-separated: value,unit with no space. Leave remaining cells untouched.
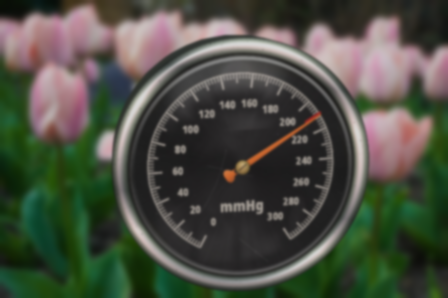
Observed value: 210,mmHg
